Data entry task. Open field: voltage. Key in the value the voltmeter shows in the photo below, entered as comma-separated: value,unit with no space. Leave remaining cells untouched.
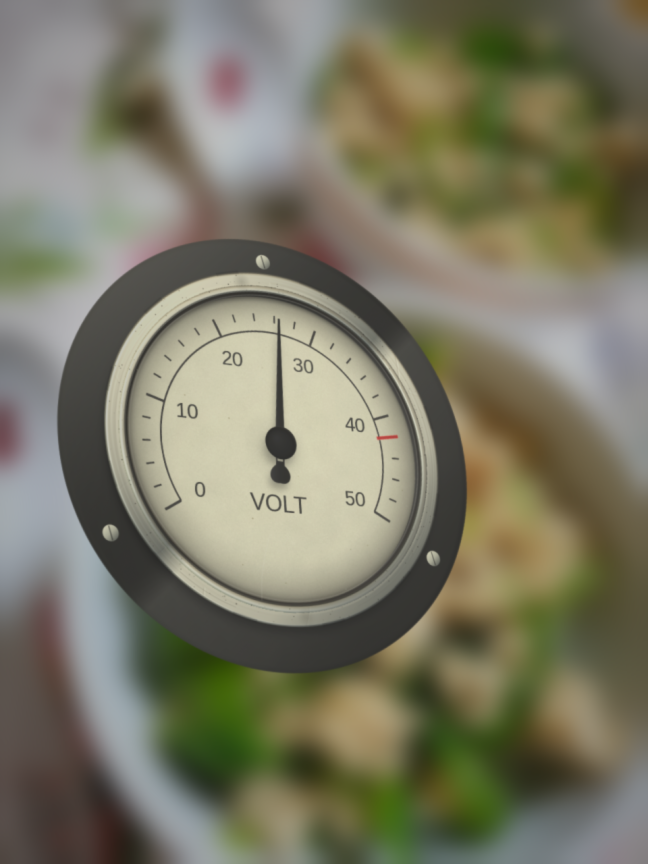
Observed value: 26,V
